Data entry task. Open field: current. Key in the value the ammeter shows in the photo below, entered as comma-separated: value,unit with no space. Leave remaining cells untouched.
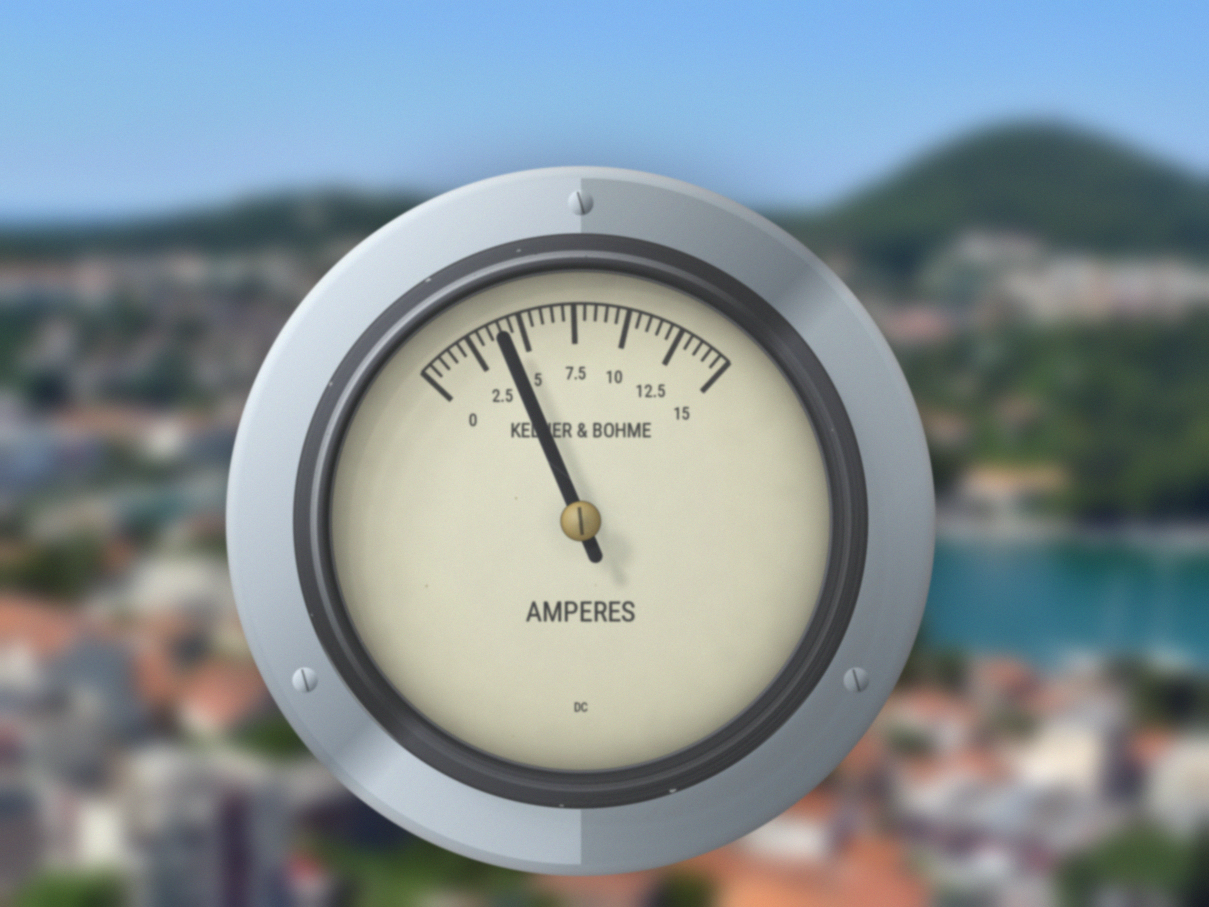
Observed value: 4,A
